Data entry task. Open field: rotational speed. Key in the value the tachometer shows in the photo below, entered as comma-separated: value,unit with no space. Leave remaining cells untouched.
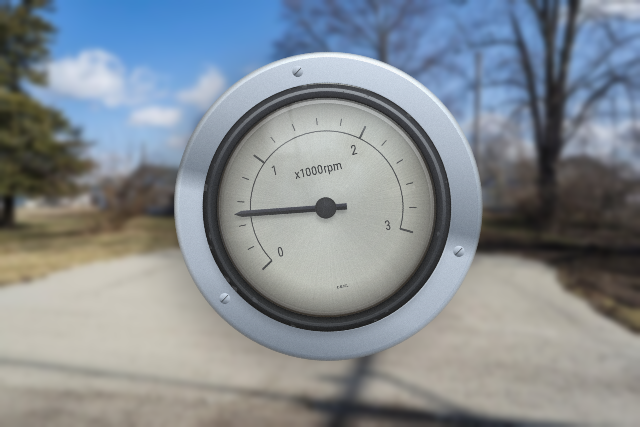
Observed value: 500,rpm
